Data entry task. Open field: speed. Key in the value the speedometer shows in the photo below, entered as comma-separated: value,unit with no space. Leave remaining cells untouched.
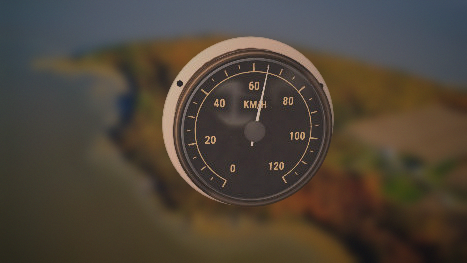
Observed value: 65,km/h
